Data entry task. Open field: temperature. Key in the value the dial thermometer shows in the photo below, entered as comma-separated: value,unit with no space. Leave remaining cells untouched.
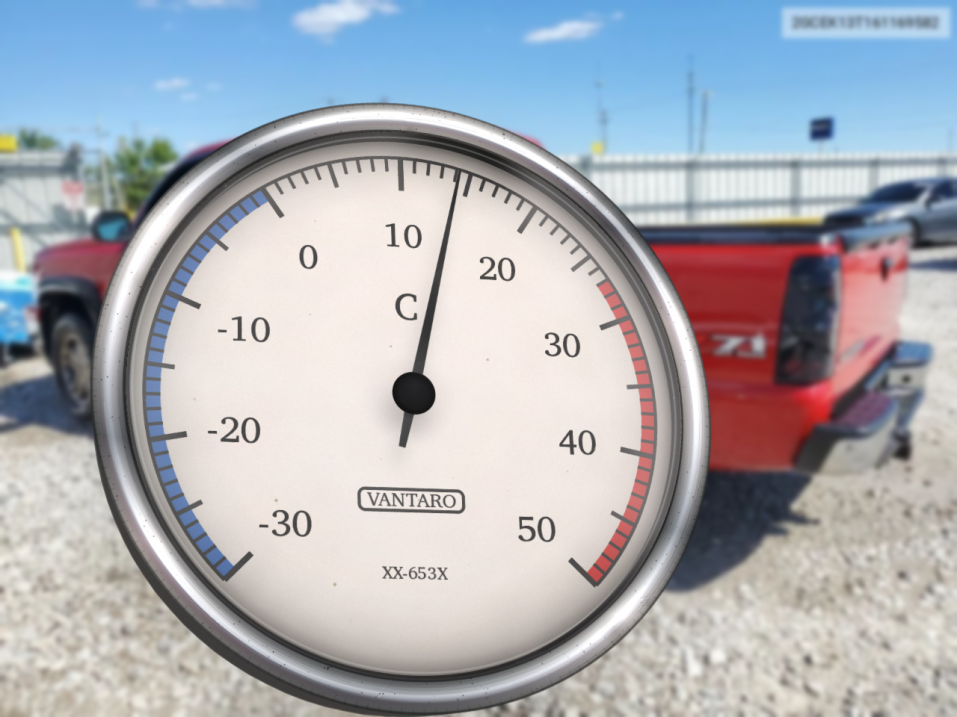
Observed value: 14,°C
